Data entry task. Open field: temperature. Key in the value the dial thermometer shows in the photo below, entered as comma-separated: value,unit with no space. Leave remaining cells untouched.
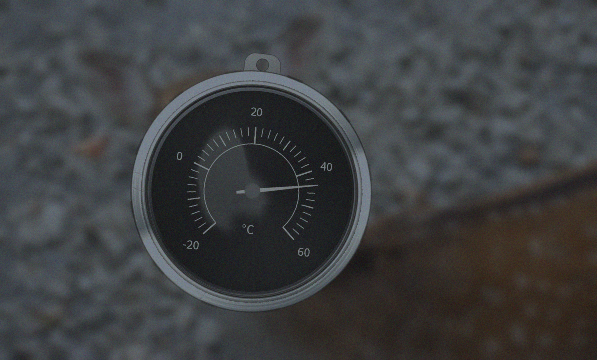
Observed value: 44,°C
